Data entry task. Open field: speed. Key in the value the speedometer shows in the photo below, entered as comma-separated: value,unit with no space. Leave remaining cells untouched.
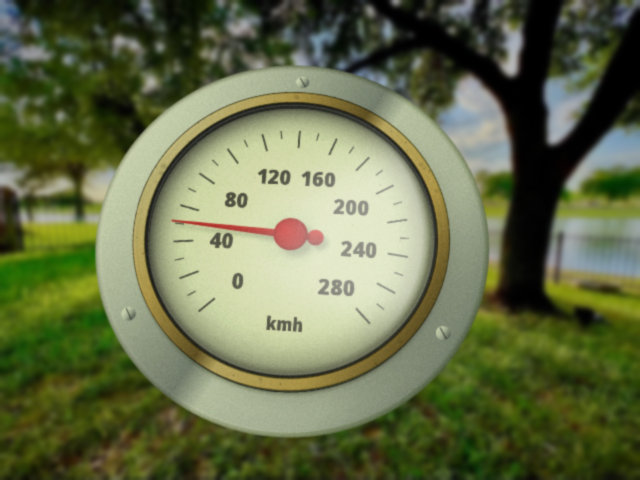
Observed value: 50,km/h
